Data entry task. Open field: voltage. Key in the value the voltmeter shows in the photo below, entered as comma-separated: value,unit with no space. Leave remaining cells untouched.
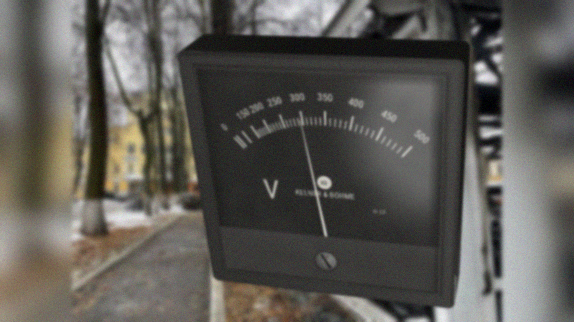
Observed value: 300,V
